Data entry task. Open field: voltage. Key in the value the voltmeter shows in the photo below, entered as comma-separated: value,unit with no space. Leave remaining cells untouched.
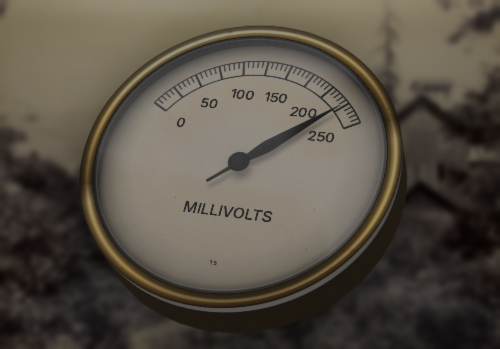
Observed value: 225,mV
